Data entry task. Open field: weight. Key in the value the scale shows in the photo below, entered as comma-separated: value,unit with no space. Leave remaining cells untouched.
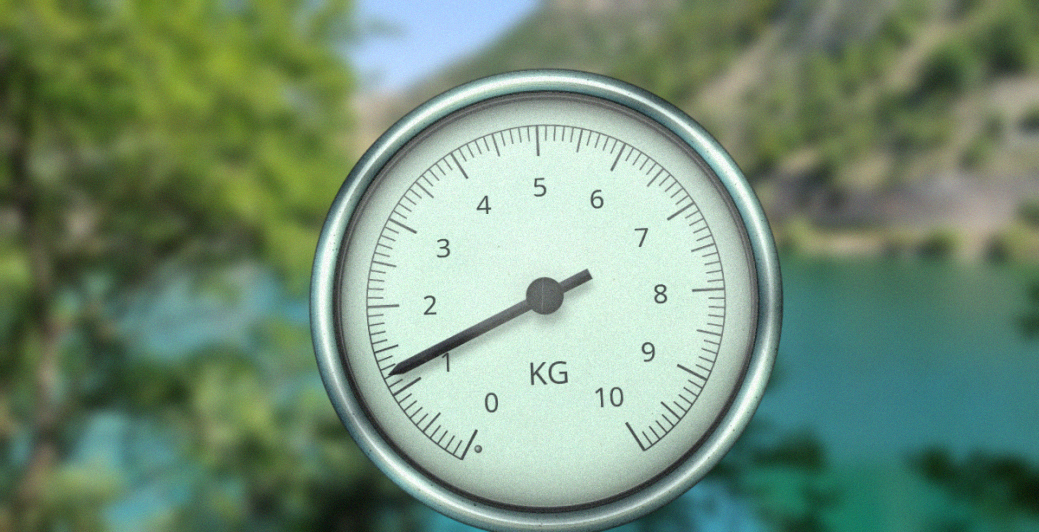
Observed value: 1.2,kg
